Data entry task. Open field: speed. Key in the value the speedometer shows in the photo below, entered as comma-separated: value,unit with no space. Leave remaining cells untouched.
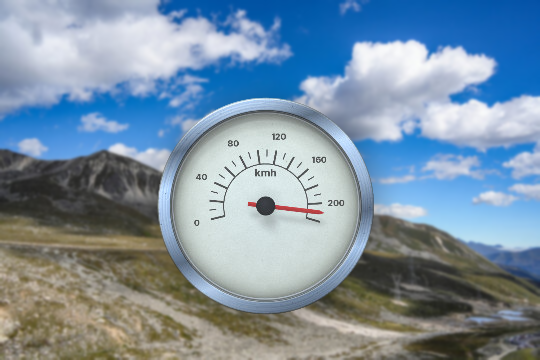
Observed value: 210,km/h
